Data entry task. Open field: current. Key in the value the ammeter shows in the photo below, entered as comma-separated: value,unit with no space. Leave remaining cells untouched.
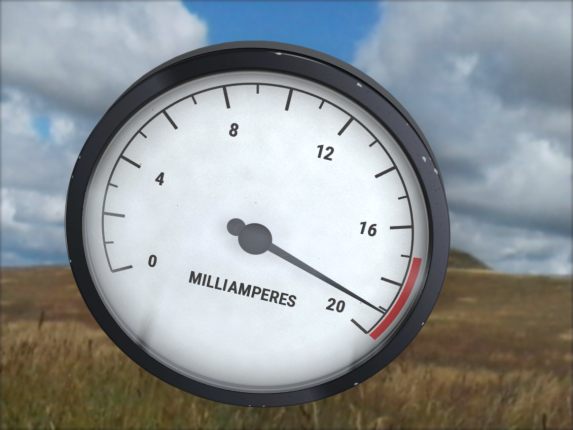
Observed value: 19,mA
